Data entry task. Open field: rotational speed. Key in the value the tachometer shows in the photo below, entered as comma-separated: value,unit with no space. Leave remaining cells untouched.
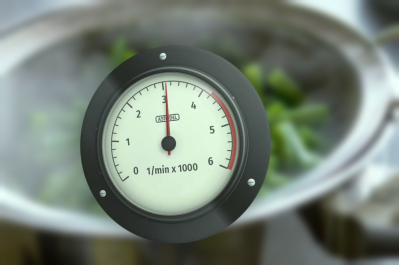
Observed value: 3100,rpm
